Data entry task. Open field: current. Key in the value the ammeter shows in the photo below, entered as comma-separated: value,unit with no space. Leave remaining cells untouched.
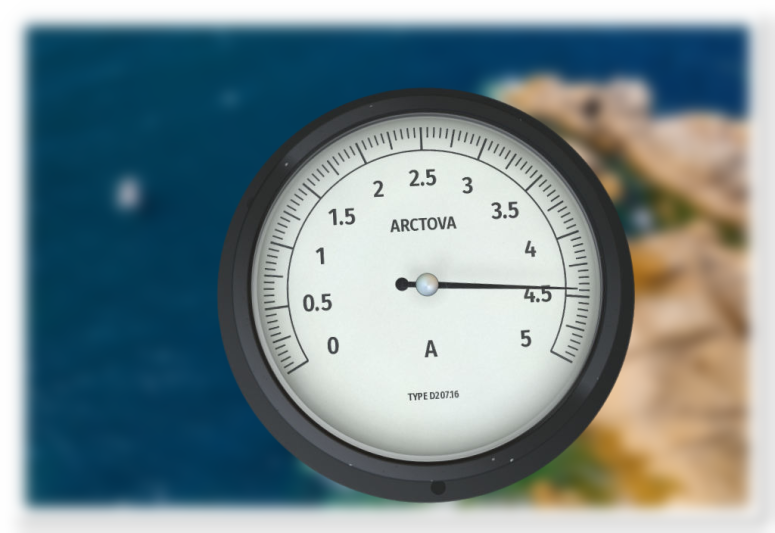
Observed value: 4.45,A
